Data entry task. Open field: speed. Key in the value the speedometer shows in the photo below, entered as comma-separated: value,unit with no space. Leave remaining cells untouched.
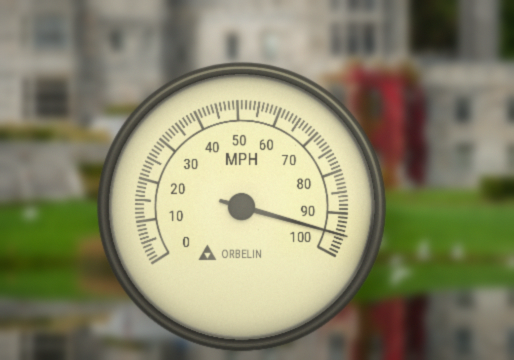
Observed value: 95,mph
